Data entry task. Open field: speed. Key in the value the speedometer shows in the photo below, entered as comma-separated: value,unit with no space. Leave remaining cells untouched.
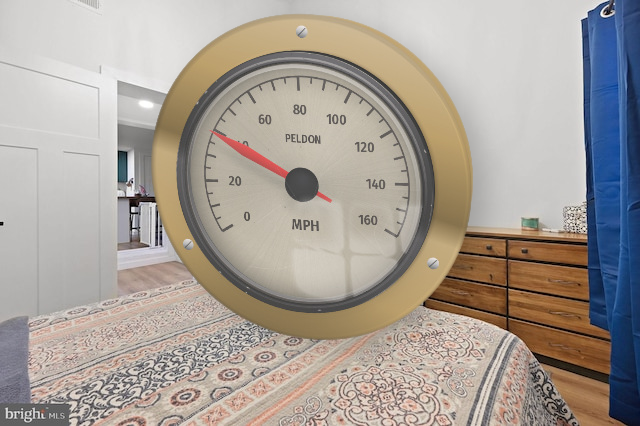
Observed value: 40,mph
